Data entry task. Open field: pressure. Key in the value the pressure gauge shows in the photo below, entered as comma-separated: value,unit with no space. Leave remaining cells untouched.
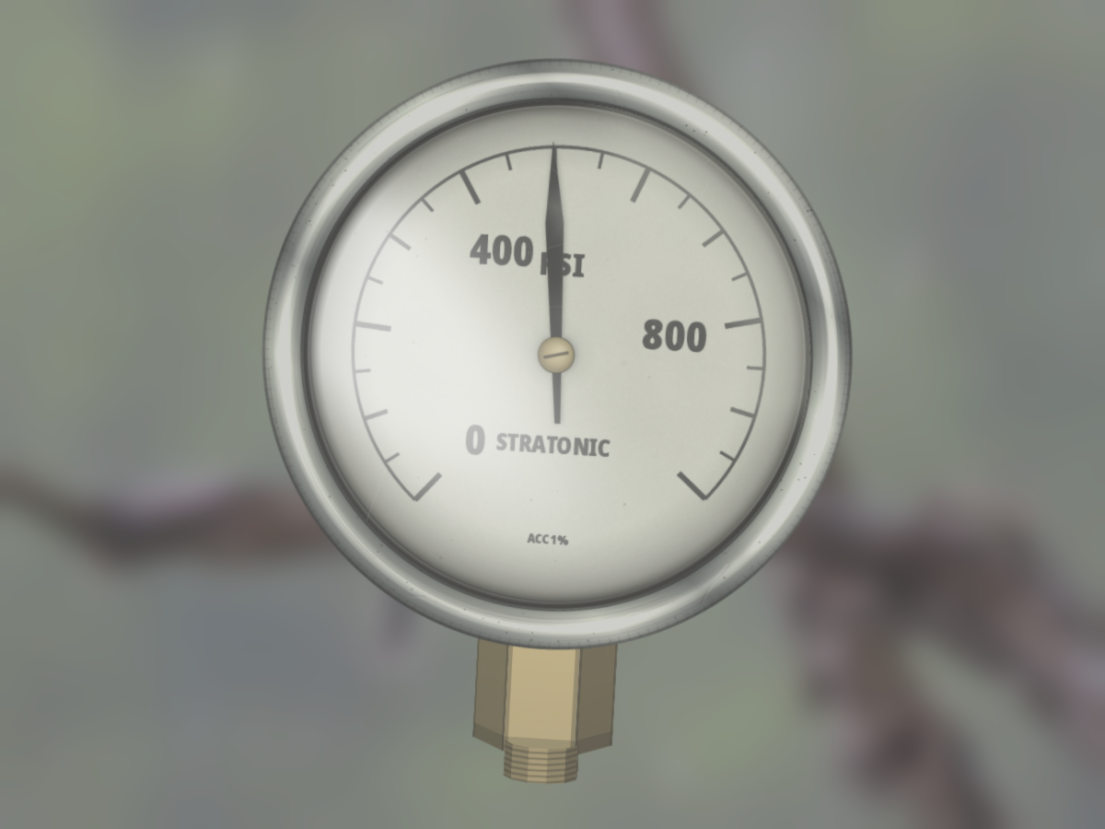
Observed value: 500,psi
